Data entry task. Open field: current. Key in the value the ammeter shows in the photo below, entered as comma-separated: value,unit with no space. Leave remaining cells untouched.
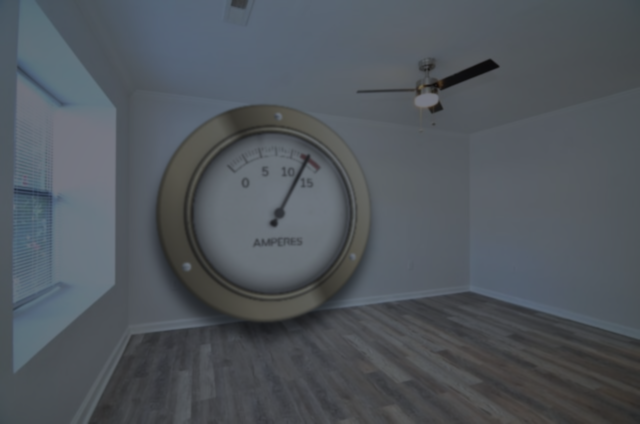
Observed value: 12.5,A
